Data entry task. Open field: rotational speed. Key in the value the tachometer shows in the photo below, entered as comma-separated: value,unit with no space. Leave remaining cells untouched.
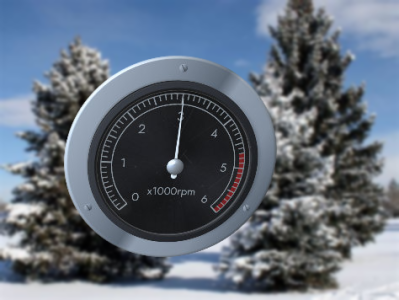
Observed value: 3000,rpm
